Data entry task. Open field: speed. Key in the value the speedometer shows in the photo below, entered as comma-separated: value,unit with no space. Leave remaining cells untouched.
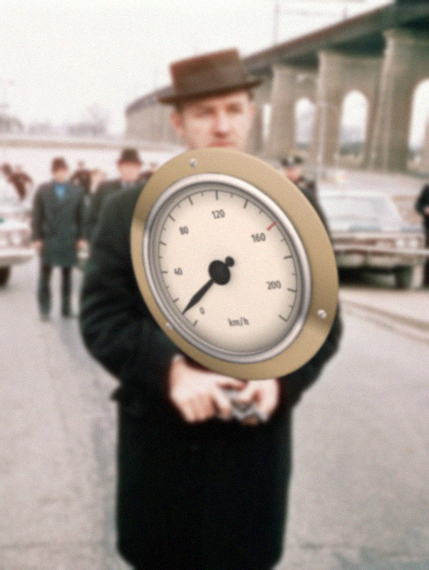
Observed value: 10,km/h
